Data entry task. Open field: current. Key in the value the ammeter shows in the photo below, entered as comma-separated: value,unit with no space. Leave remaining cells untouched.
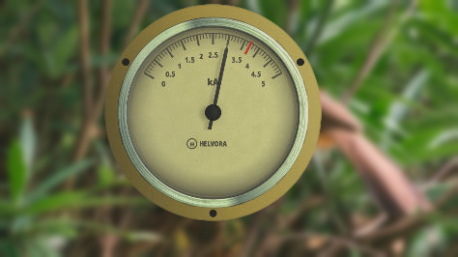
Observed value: 3,kA
